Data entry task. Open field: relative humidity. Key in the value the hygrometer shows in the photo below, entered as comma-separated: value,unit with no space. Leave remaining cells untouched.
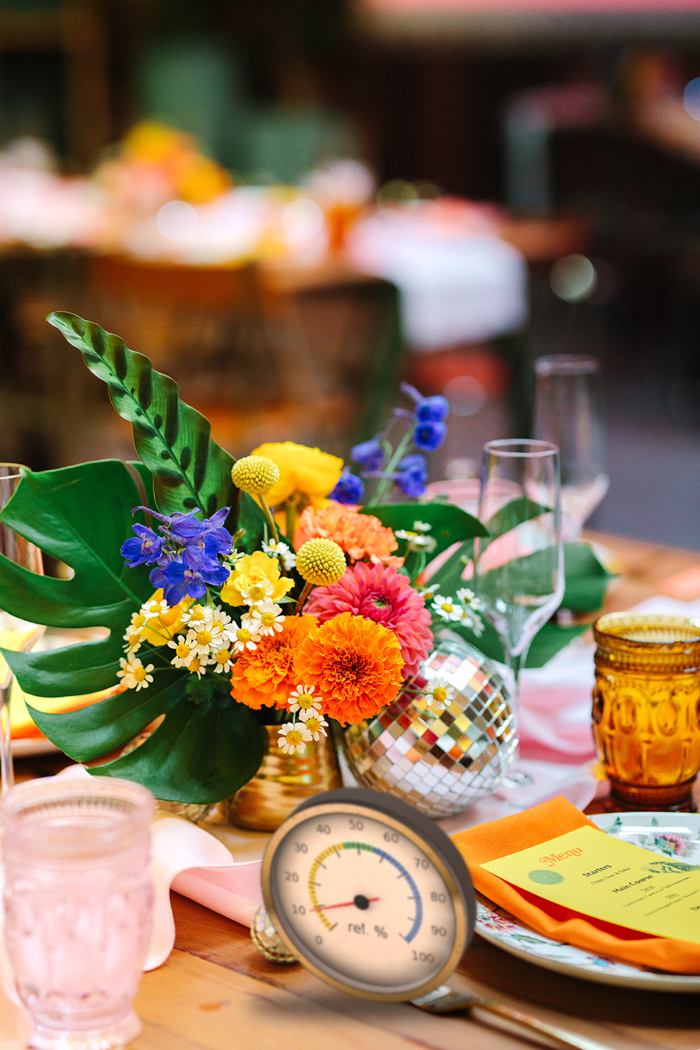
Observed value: 10,%
